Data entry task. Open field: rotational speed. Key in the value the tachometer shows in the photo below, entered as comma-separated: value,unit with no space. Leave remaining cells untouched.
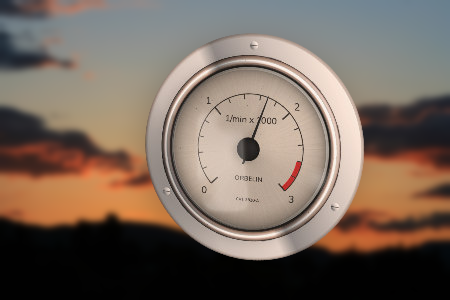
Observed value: 1700,rpm
